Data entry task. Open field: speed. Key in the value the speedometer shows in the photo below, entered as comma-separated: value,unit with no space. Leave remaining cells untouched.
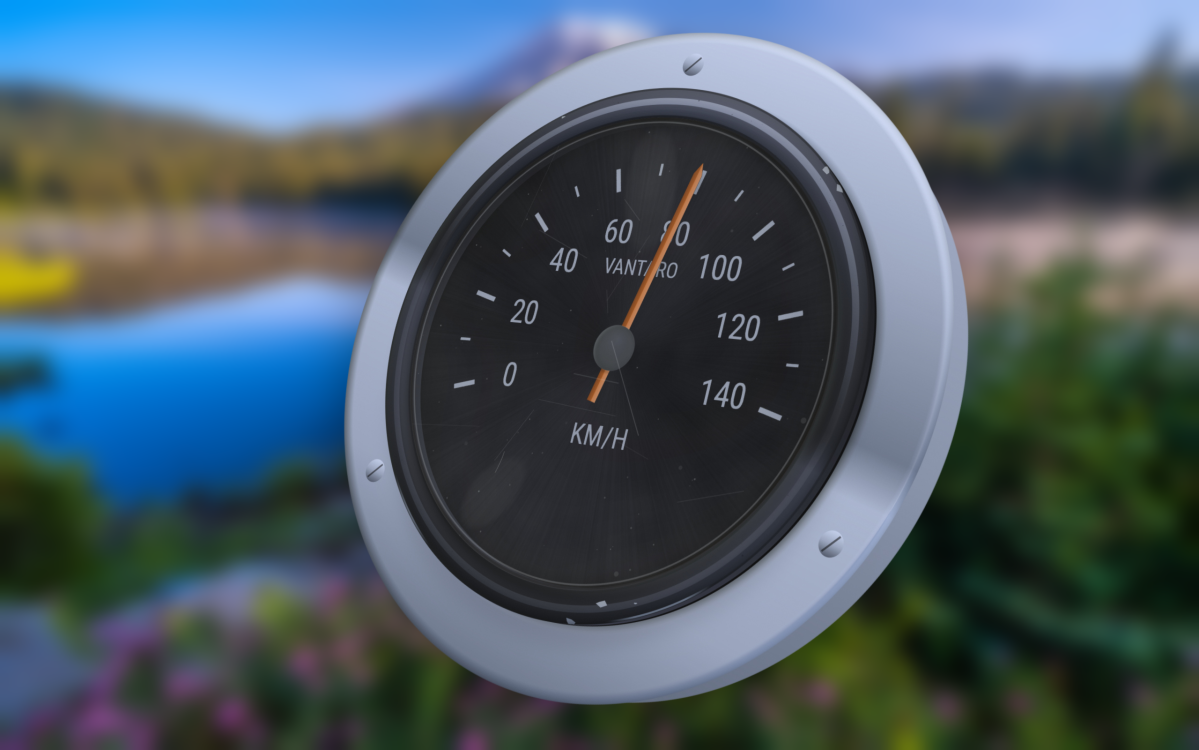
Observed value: 80,km/h
